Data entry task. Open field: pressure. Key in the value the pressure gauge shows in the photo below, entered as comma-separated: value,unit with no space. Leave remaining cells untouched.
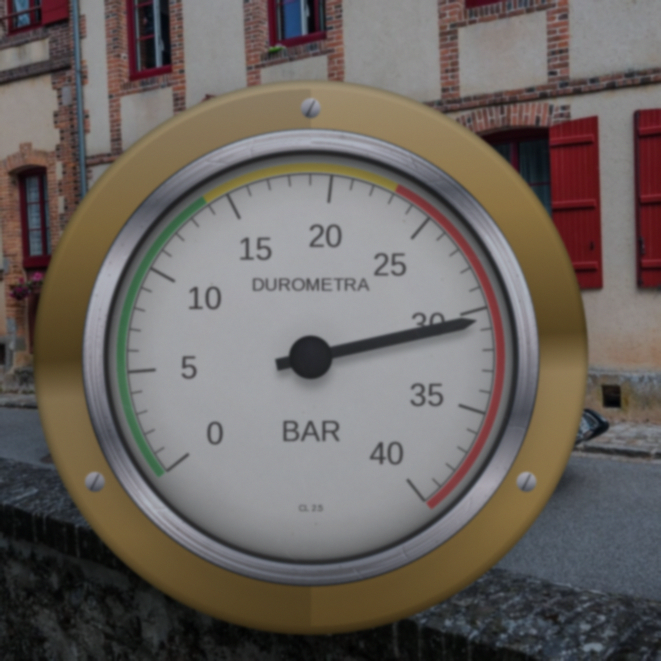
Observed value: 30.5,bar
